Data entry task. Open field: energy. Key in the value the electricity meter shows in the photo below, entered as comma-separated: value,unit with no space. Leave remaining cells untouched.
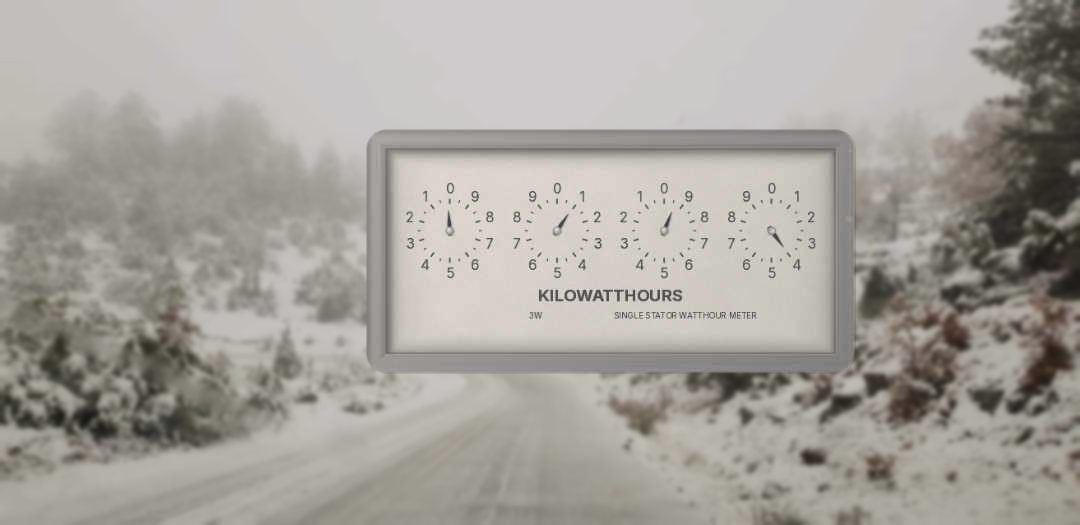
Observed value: 94,kWh
